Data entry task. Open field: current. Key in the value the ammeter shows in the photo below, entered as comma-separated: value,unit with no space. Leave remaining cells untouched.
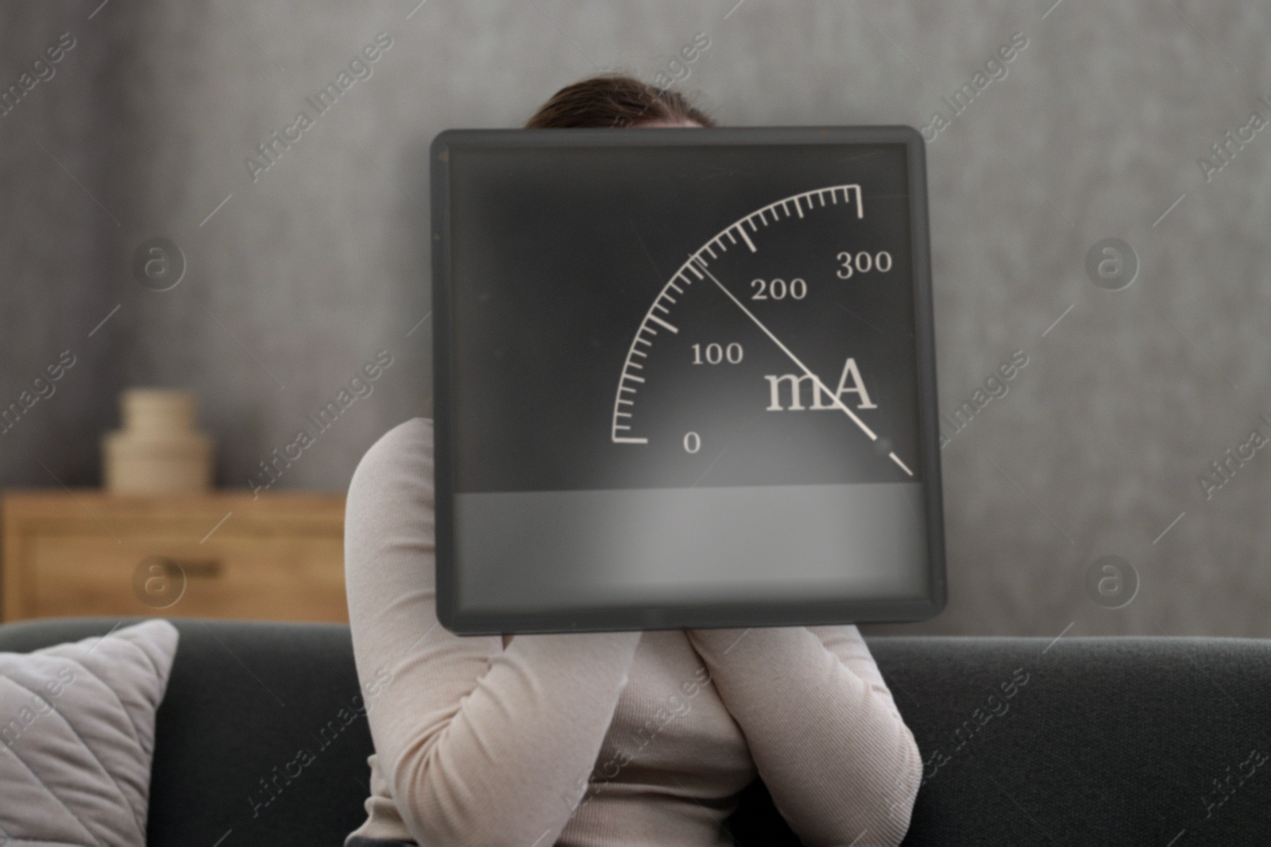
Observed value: 155,mA
